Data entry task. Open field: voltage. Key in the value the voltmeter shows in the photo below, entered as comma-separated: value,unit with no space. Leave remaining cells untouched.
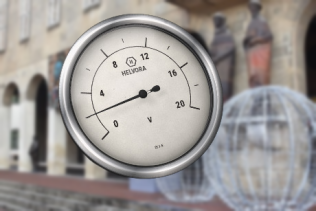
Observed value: 2,V
